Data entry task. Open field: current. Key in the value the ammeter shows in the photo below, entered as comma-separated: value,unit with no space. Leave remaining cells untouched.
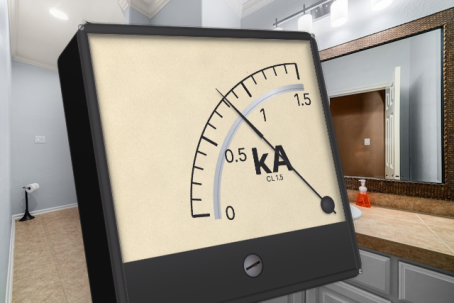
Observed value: 0.8,kA
